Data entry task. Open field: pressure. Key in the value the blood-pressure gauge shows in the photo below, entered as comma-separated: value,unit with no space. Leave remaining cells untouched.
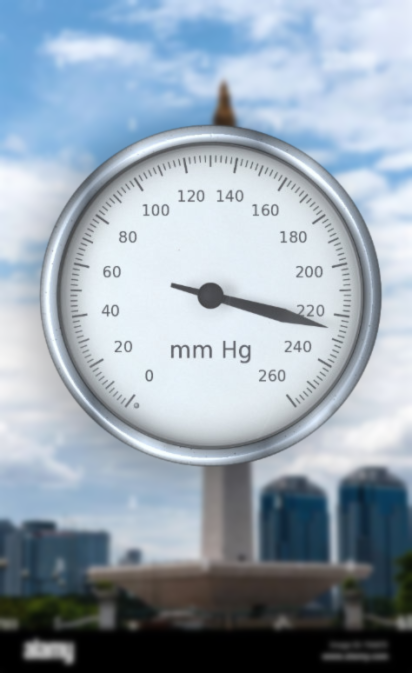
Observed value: 226,mmHg
